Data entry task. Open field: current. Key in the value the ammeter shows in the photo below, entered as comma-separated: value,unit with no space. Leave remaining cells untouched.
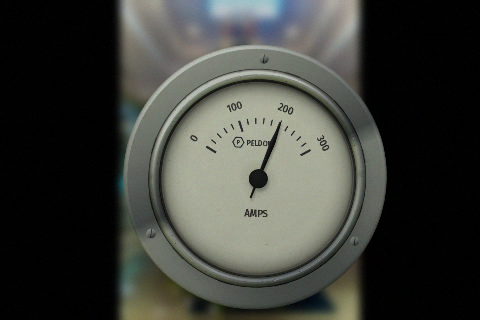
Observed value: 200,A
